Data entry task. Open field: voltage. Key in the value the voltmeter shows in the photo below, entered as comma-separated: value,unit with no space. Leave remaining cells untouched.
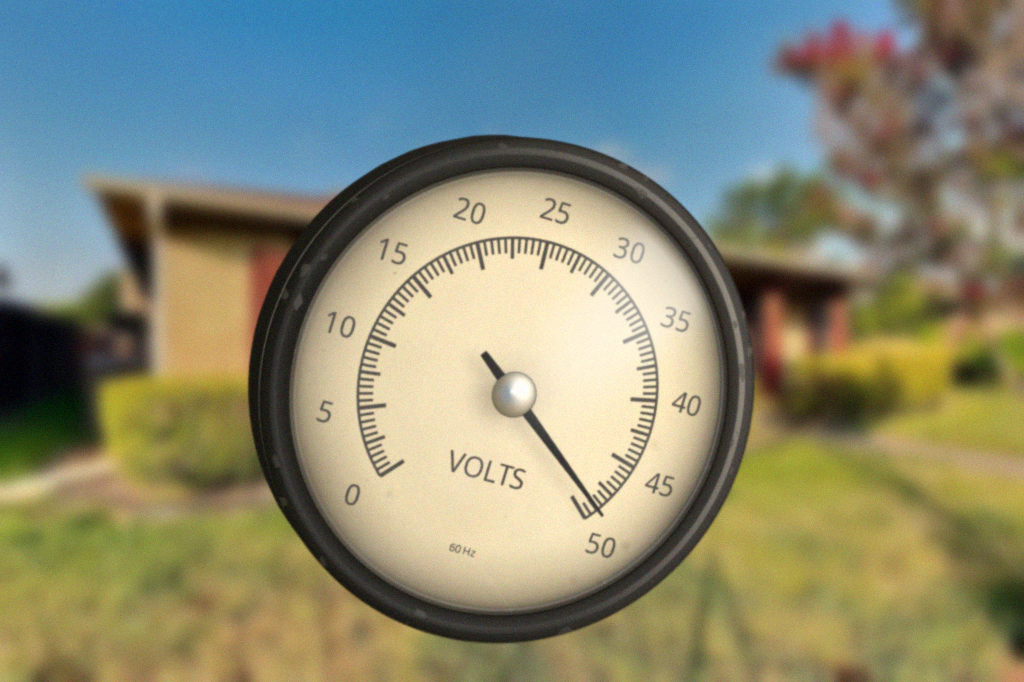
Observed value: 49,V
